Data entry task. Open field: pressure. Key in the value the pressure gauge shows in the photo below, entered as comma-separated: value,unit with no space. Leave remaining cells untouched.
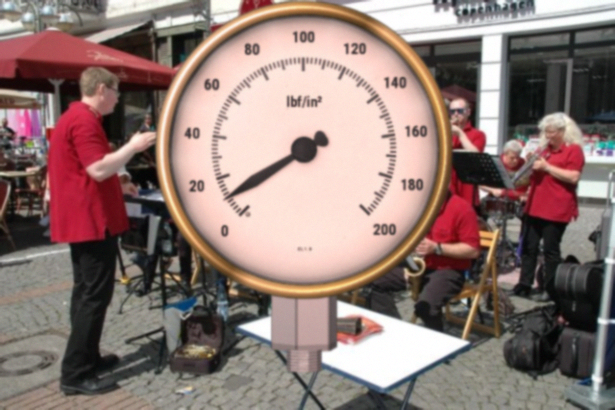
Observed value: 10,psi
